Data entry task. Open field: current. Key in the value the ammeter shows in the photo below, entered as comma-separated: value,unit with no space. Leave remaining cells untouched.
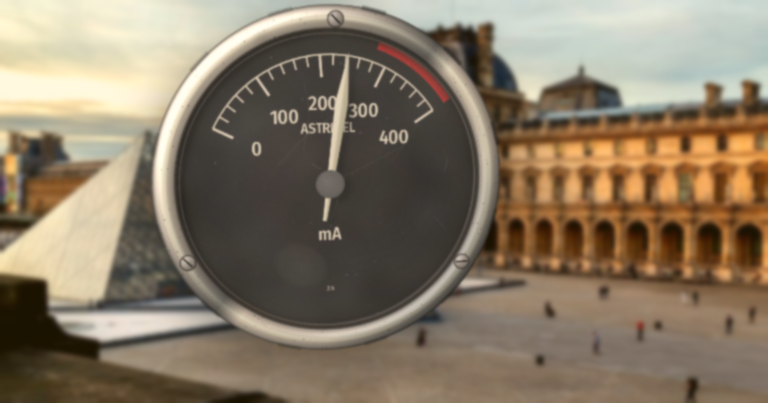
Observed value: 240,mA
